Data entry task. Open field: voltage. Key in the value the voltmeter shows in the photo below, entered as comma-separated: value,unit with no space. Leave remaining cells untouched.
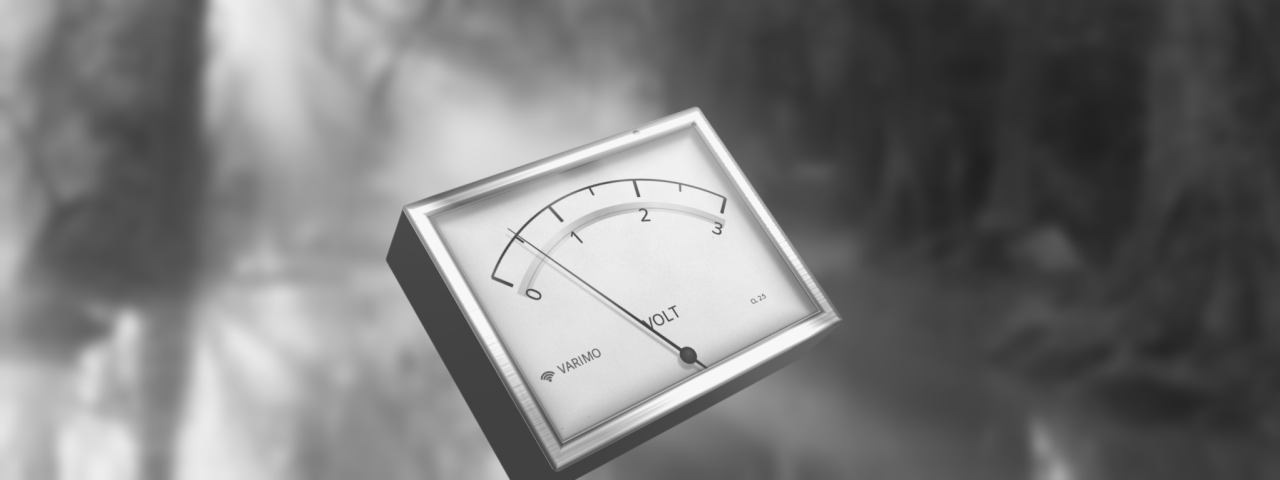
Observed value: 0.5,V
